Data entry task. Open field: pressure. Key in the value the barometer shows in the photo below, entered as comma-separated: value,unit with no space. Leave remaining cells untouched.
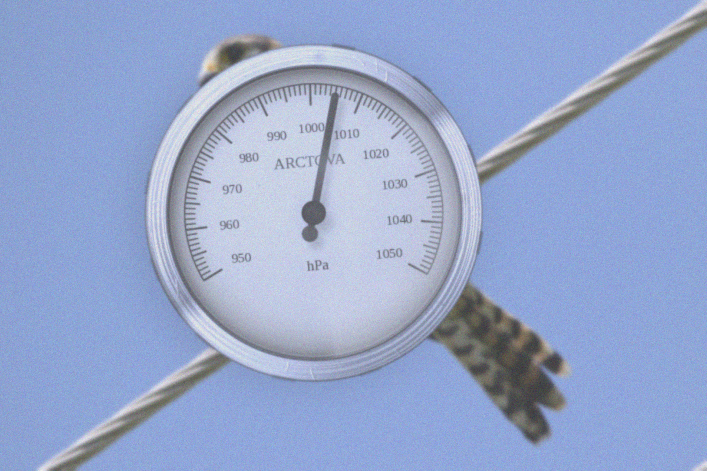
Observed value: 1005,hPa
